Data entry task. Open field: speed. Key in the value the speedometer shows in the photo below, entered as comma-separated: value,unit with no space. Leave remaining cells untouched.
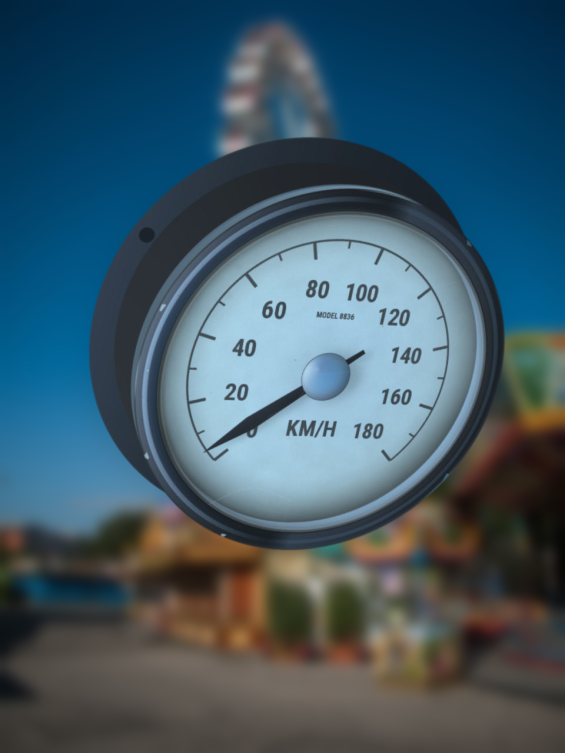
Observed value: 5,km/h
